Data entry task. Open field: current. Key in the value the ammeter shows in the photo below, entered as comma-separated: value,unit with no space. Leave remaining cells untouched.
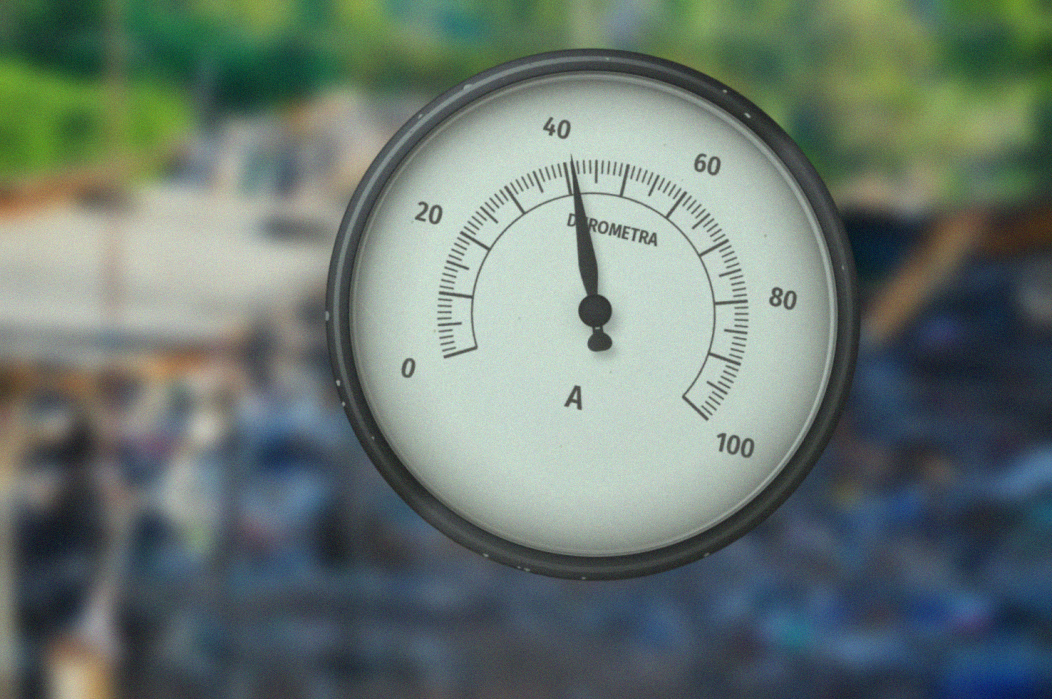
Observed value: 41,A
